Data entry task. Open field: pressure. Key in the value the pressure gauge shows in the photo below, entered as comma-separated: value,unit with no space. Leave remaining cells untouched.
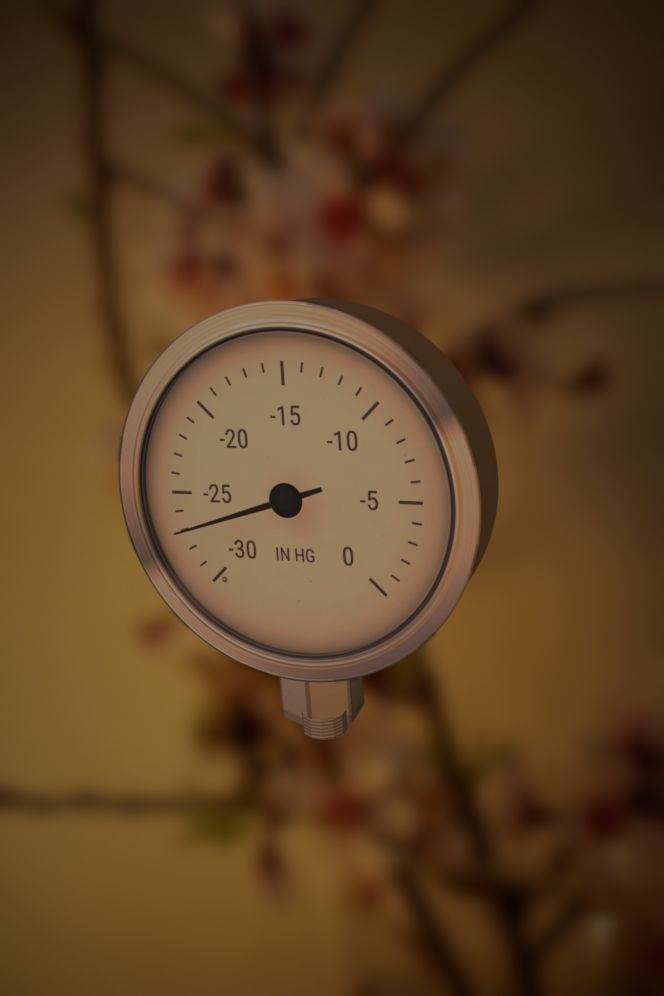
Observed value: -27,inHg
